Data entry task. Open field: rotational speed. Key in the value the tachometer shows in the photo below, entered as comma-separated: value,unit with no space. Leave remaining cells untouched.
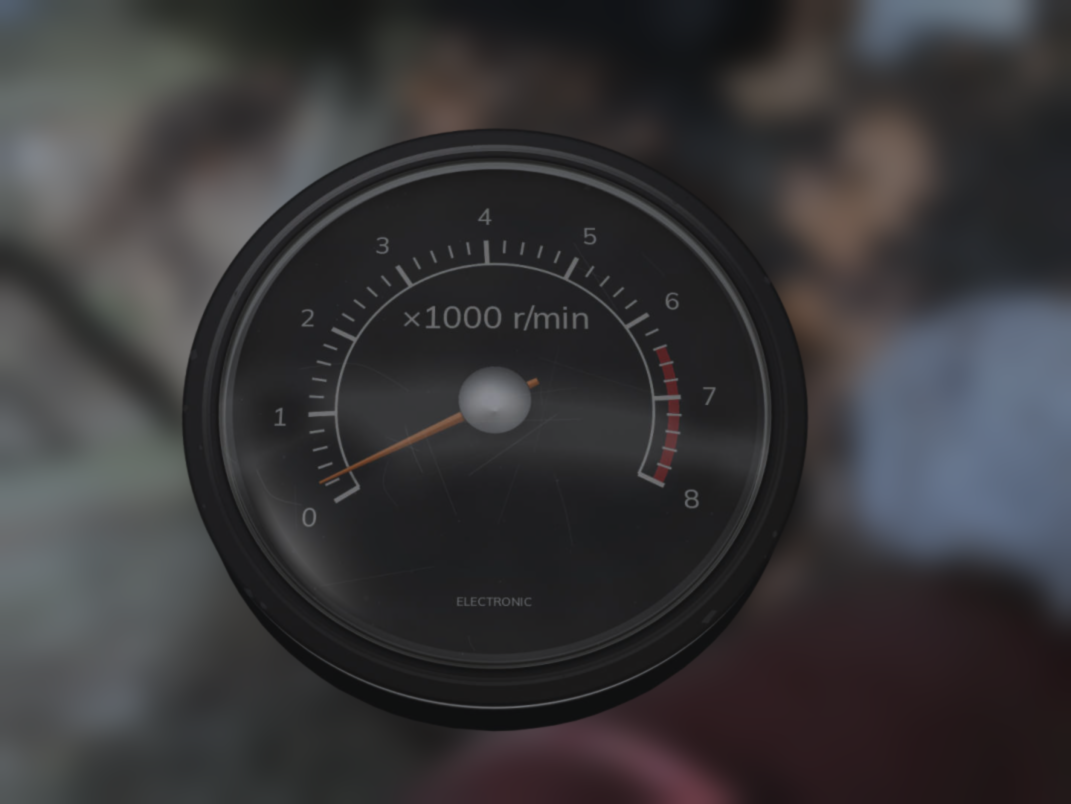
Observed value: 200,rpm
